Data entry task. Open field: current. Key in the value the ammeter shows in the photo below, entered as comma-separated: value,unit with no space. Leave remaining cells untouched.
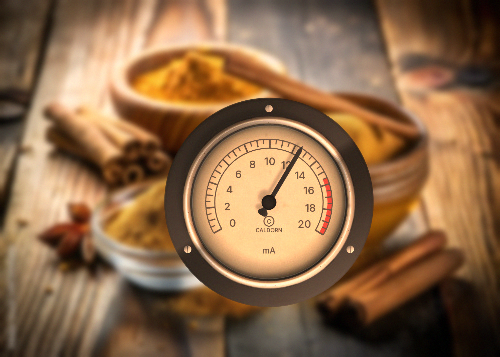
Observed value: 12.5,mA
